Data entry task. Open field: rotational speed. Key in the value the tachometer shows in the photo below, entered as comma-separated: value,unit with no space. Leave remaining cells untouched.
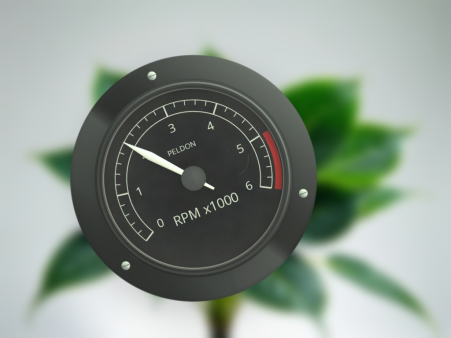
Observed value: 2000,rpm
